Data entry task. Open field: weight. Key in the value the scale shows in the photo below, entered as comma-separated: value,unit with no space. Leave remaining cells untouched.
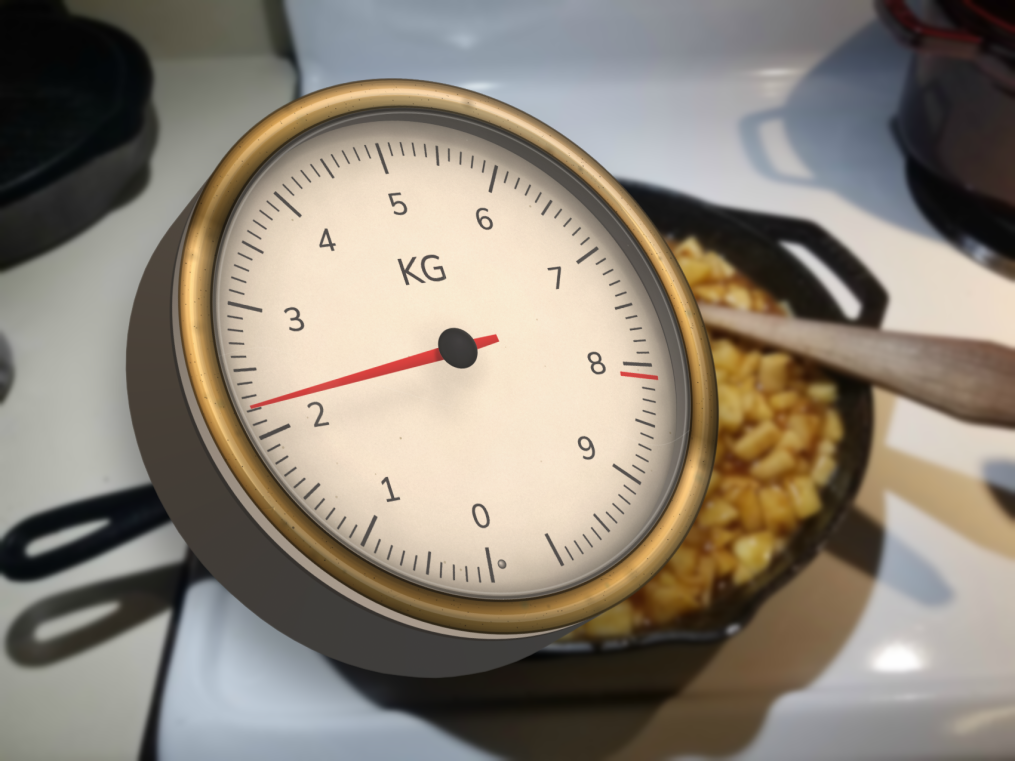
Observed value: 2.2,kg
